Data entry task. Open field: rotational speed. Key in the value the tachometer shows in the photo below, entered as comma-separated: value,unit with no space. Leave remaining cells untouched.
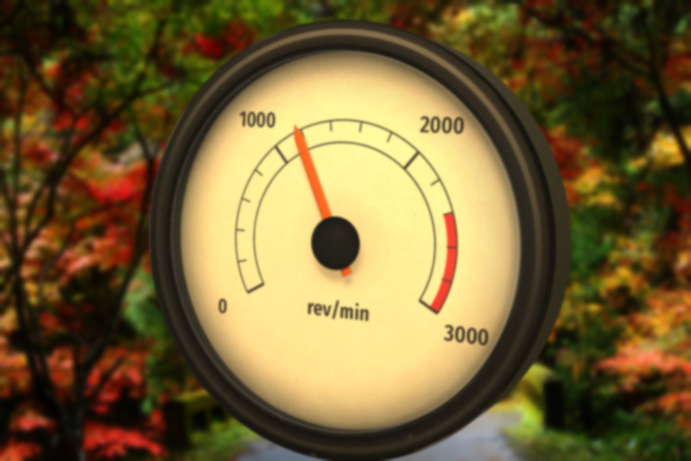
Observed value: 1200,rpm
